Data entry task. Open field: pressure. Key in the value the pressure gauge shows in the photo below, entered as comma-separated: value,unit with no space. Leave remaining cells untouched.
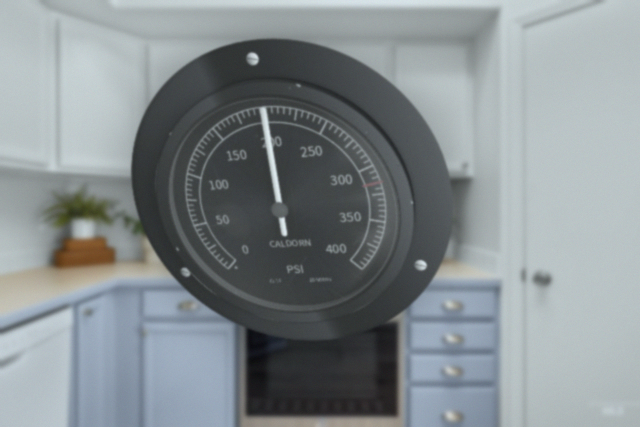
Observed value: 200,psi
